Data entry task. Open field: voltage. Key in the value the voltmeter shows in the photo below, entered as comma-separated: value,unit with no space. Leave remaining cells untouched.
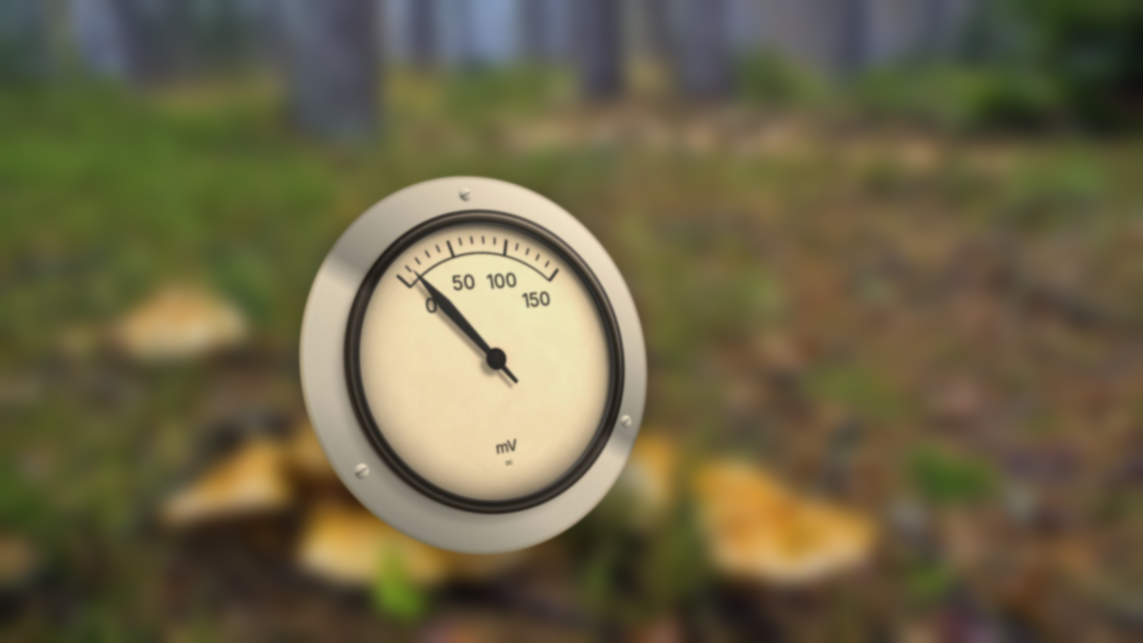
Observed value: 10,mV
